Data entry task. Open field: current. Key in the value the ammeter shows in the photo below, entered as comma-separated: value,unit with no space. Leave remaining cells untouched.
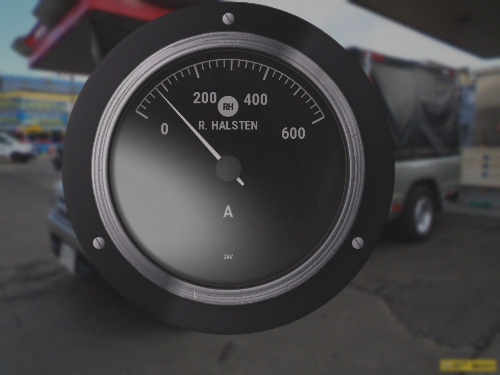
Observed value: 80,A
